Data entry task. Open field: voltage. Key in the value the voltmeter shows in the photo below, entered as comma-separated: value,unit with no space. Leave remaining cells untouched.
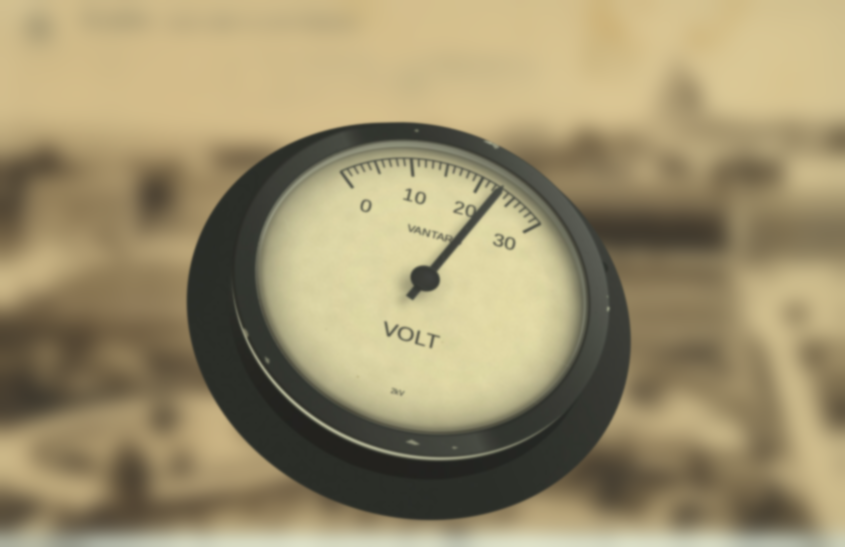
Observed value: 23,V
